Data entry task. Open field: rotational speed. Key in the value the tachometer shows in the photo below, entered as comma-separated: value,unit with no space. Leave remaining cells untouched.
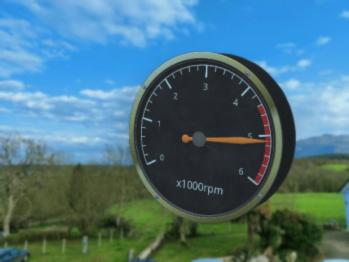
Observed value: 5100,rpm
